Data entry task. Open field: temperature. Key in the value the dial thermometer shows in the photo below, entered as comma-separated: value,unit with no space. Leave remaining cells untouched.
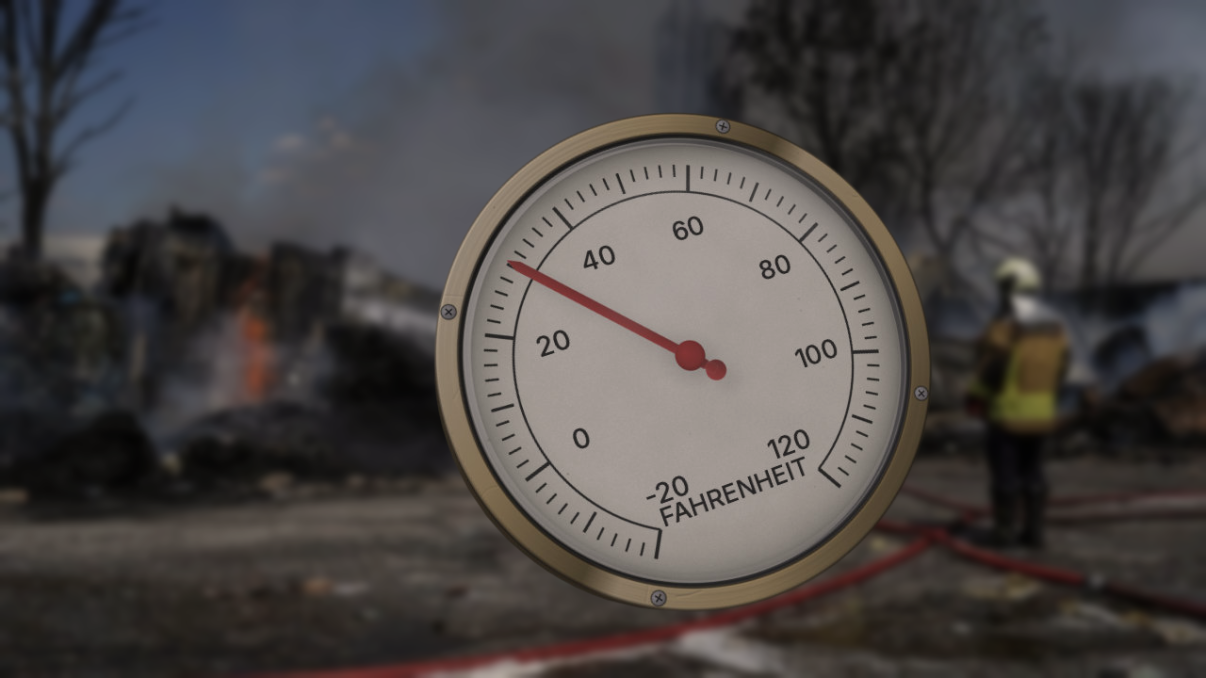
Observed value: 30,°F
